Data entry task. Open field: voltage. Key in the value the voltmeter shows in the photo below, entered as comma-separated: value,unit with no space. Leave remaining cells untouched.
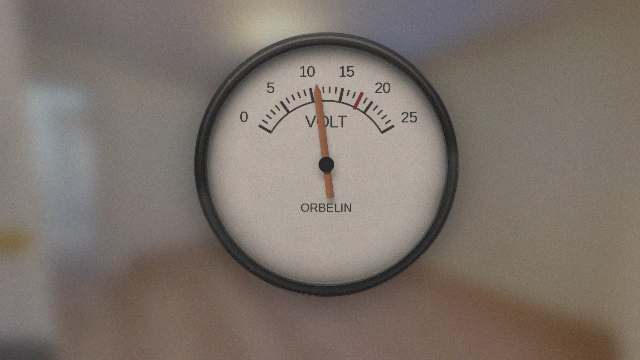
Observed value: 11,V
